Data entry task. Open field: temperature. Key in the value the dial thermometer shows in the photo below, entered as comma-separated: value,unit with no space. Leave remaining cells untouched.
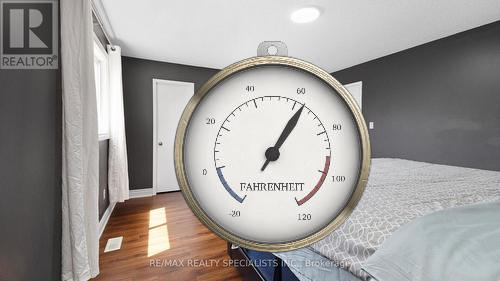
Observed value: 64,°F
